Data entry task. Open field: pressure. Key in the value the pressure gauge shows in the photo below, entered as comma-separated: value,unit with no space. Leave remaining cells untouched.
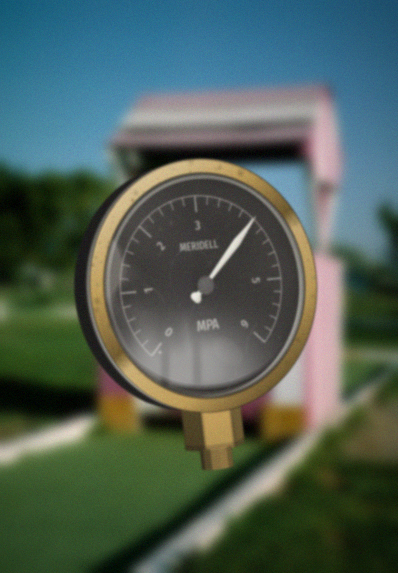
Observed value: 4,MPa
